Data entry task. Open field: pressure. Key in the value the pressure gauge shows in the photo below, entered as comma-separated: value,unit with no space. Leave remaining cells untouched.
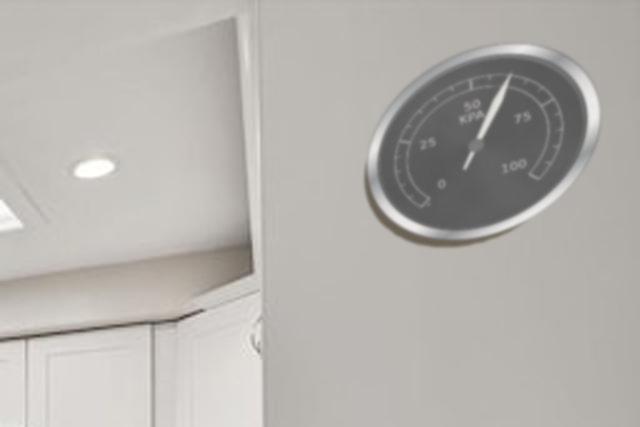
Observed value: 60,kPa
